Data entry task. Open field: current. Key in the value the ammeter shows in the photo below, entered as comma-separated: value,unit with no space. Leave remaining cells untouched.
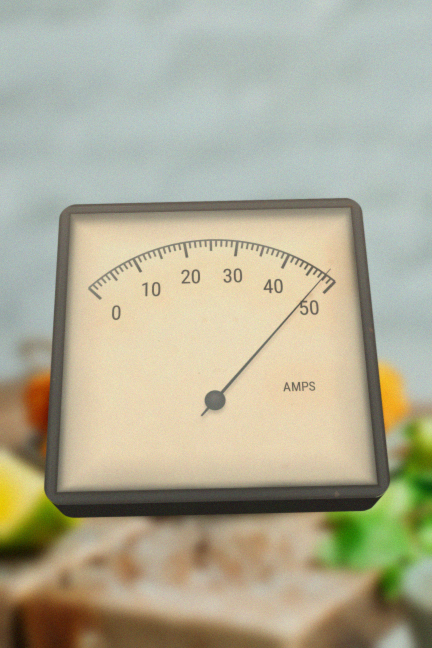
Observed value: 48,A
